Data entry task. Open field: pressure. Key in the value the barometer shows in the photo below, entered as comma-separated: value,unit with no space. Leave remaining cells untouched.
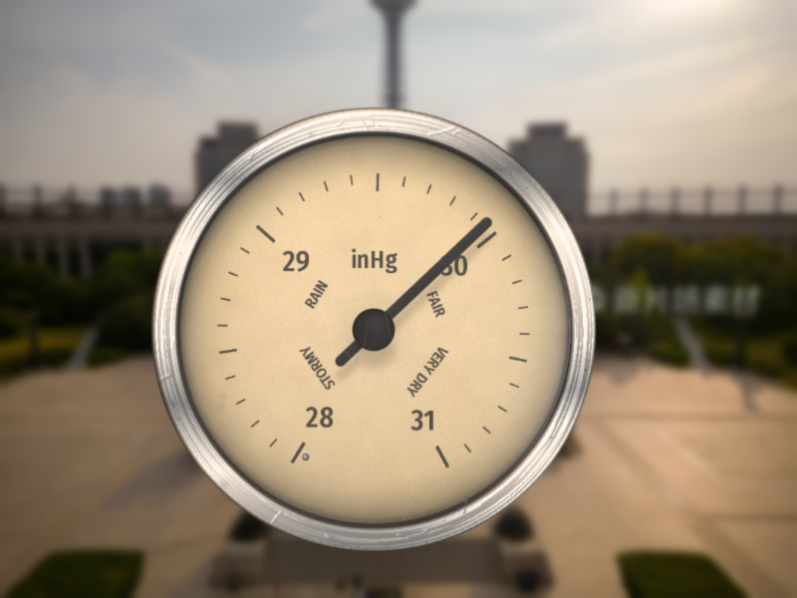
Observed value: 29.95,inHg
